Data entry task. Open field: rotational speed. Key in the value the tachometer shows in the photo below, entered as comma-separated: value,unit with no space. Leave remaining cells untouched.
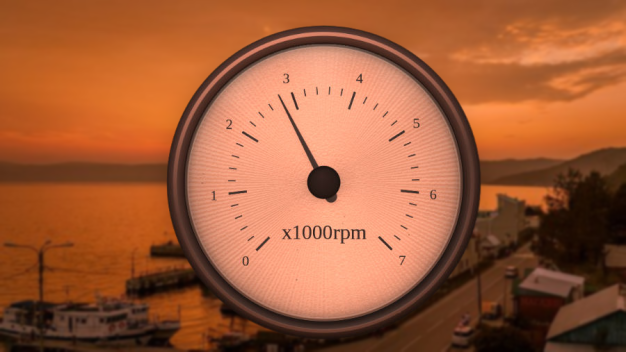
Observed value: 2800,rpm
